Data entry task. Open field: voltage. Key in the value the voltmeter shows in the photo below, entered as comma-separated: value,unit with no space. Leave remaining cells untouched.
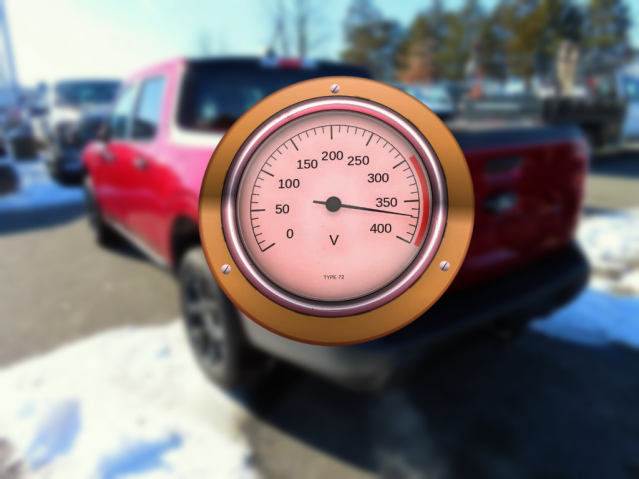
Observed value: 370,V
